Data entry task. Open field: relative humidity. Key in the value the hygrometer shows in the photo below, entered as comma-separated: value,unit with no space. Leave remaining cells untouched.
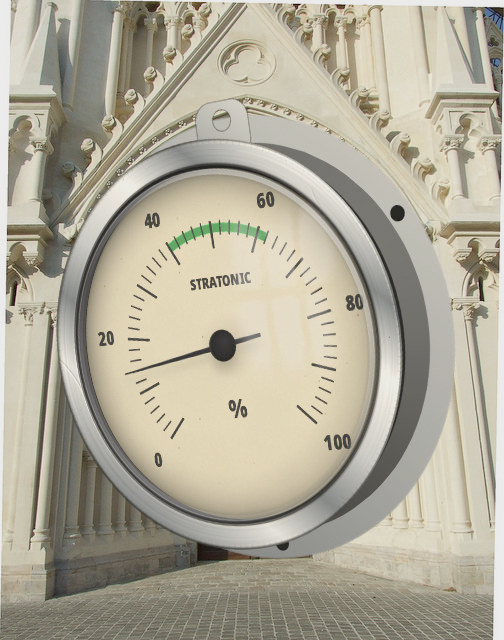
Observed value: 14,%
